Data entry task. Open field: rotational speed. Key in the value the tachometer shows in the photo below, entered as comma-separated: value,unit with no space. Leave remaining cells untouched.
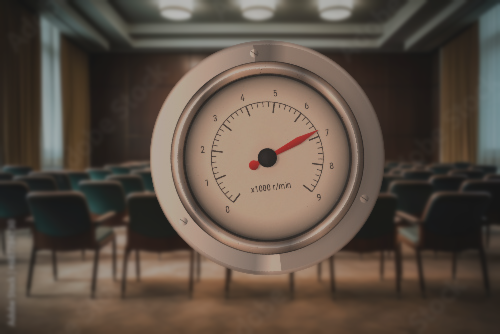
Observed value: 6800,rpm
